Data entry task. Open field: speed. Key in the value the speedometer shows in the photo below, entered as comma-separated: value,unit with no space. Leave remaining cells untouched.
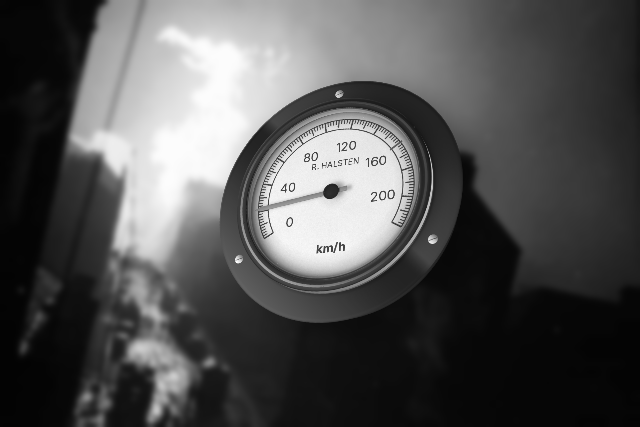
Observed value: 20,km/h
